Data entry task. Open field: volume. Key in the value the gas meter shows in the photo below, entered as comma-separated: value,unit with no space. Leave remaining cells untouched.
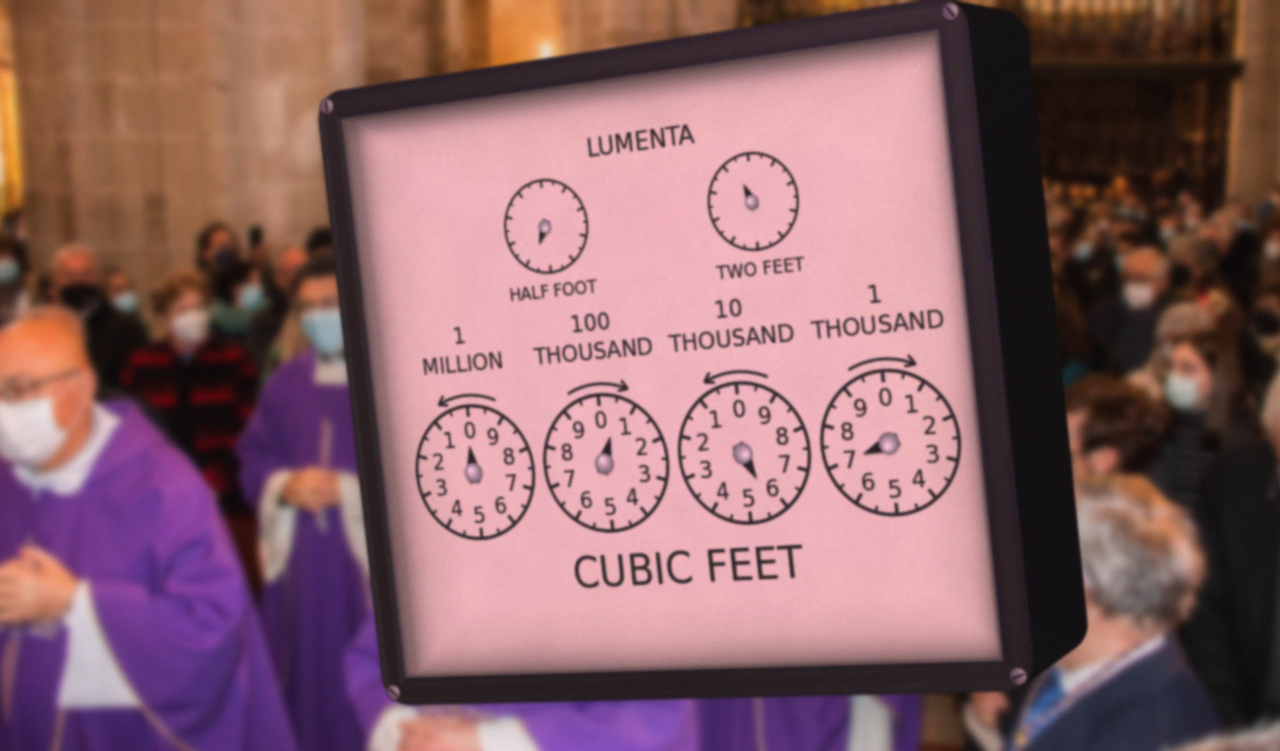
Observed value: 5700,ft³
